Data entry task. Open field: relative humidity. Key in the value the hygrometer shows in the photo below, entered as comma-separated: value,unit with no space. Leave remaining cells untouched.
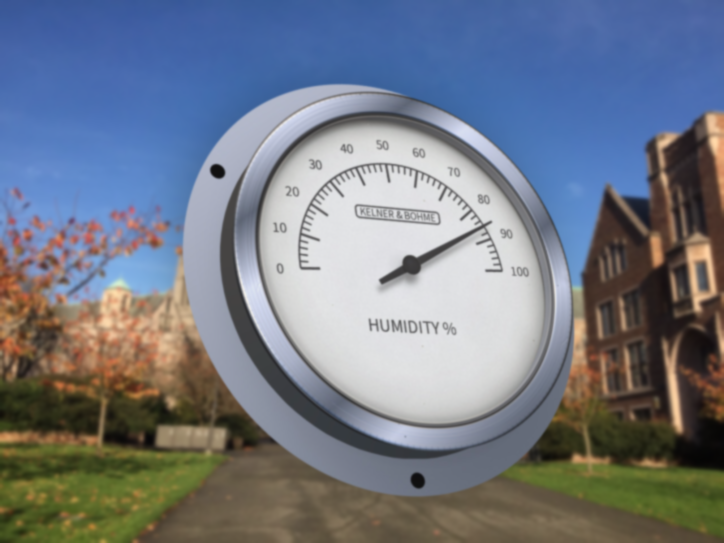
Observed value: 86,%
